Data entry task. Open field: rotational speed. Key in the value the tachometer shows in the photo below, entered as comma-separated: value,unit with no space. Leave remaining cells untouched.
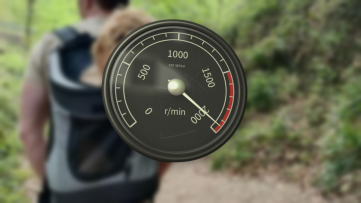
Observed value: 1950,rpm
